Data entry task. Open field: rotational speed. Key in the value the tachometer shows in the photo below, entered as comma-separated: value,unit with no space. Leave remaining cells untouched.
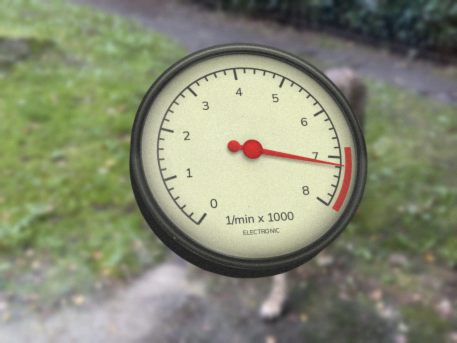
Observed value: 7200,rpm
